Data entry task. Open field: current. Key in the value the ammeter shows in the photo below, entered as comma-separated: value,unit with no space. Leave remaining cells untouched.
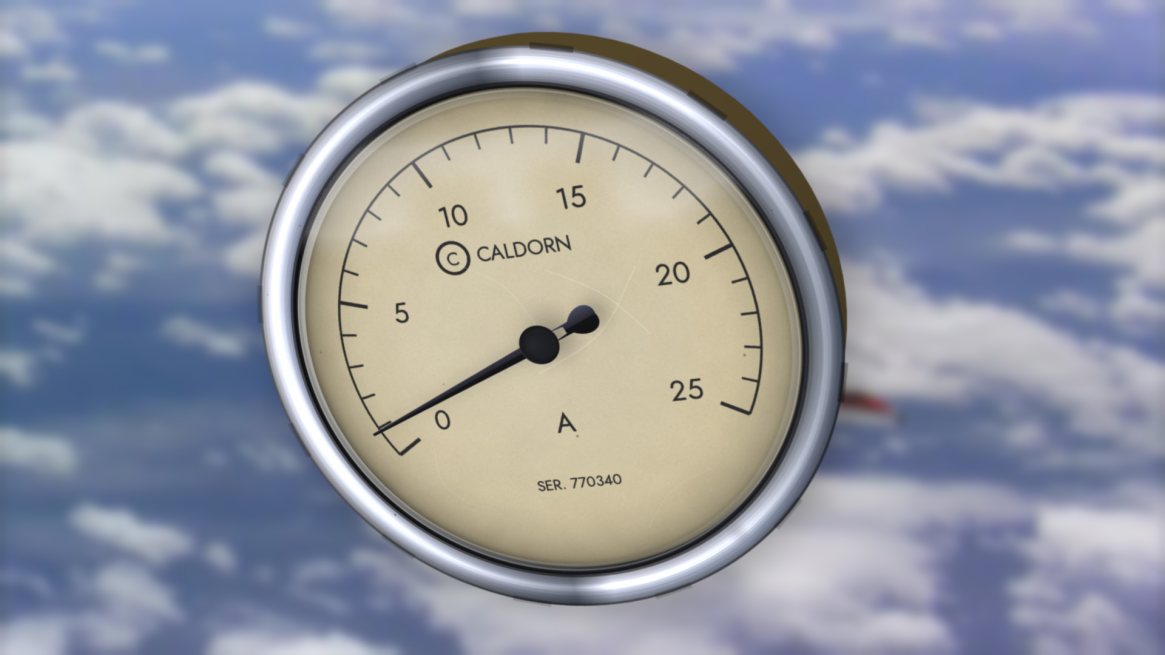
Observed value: 1,A
